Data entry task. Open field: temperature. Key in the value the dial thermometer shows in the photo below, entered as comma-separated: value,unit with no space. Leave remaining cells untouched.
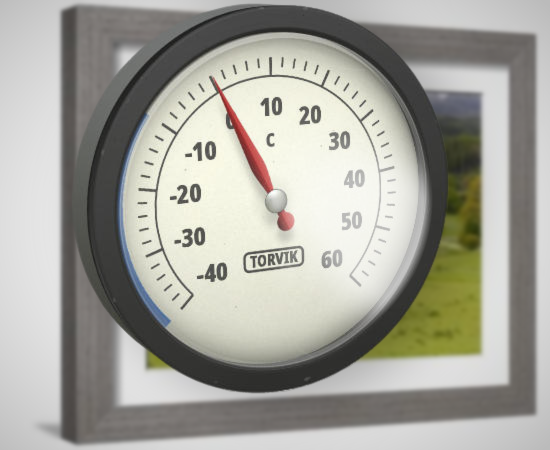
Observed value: 0,°C
